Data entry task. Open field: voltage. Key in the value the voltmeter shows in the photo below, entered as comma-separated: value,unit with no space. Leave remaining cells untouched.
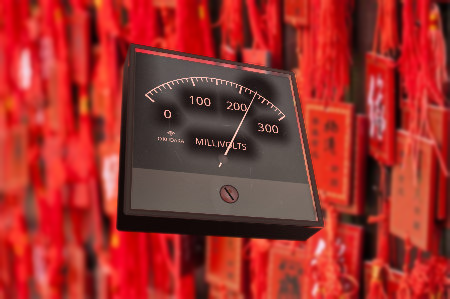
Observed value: 230,mV
